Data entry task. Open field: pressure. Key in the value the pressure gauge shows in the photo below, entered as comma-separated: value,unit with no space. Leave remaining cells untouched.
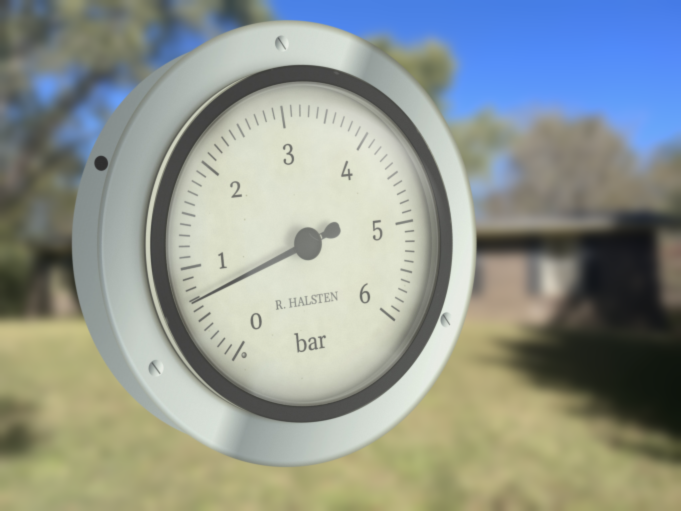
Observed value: 0.7,bar
